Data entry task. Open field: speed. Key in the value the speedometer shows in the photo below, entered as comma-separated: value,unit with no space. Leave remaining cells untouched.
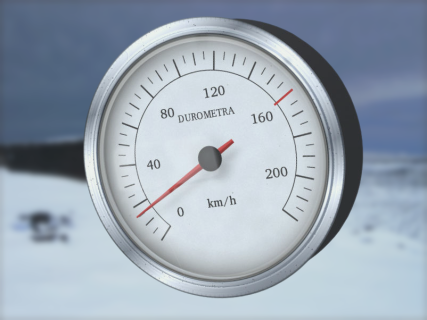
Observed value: 15,km/h
